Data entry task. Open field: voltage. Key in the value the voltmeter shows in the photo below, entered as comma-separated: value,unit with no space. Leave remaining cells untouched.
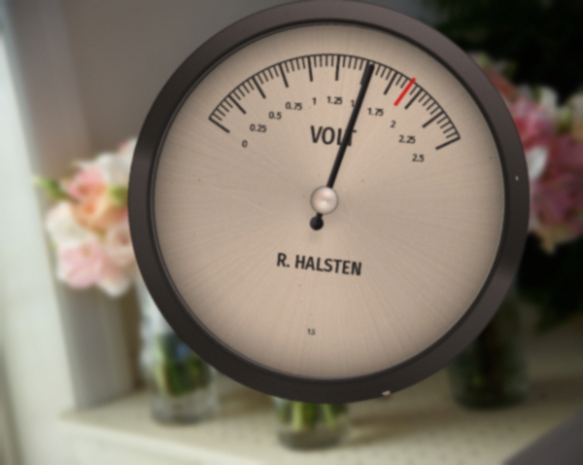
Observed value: 1.55,V
